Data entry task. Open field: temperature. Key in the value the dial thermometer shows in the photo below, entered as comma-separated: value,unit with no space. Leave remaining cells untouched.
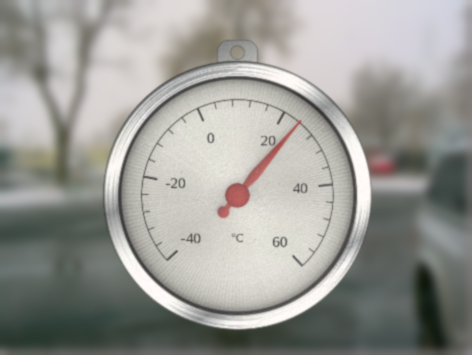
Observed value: 24,°C
